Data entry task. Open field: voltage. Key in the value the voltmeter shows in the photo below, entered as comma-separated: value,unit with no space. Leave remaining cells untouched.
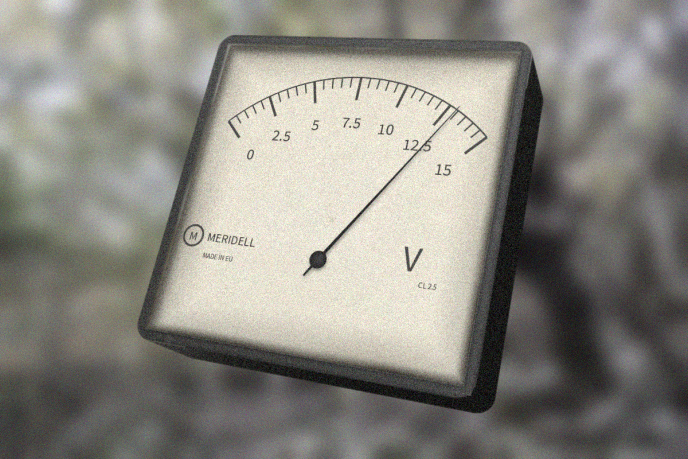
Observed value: 13,V
